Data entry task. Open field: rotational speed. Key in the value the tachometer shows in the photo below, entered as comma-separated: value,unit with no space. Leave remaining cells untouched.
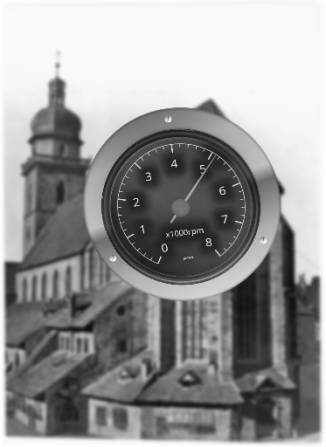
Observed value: 5100,rpm
